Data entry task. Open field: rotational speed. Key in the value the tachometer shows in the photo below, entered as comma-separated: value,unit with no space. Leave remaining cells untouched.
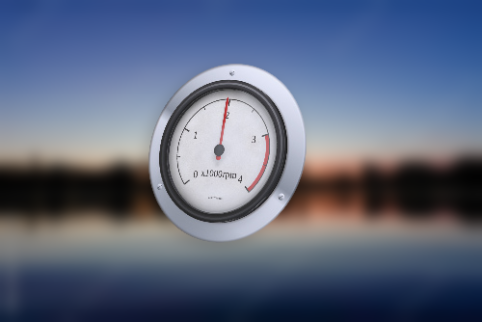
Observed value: 2000,rpm
